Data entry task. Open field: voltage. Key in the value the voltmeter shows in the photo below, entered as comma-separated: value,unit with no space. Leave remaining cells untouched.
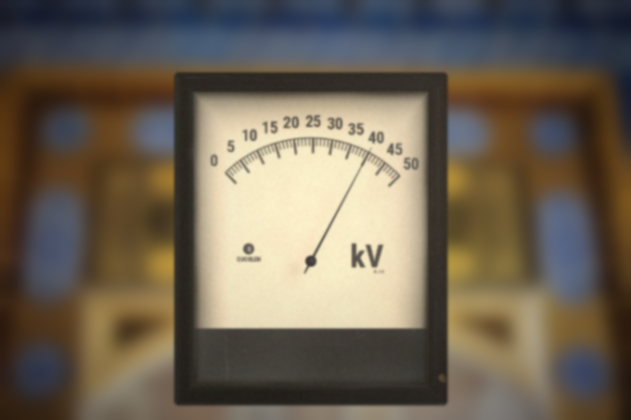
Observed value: 40,kV
